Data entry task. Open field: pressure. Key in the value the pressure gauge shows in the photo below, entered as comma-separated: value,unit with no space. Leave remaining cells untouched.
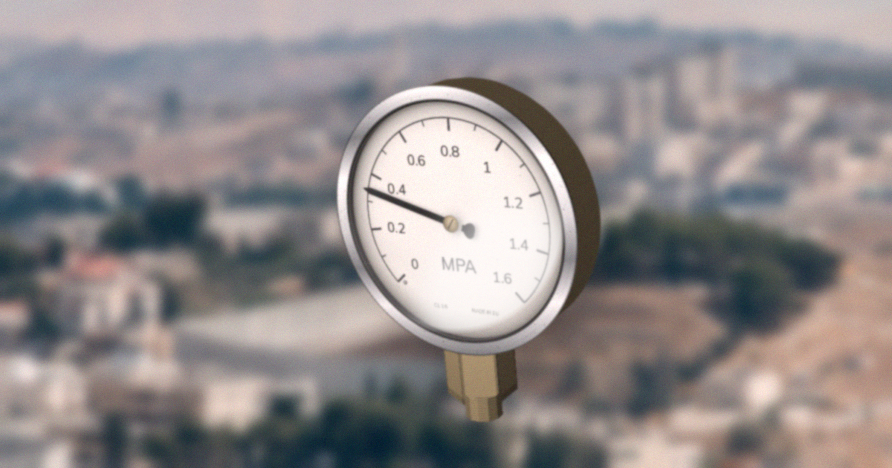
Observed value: 0.35,MPa
